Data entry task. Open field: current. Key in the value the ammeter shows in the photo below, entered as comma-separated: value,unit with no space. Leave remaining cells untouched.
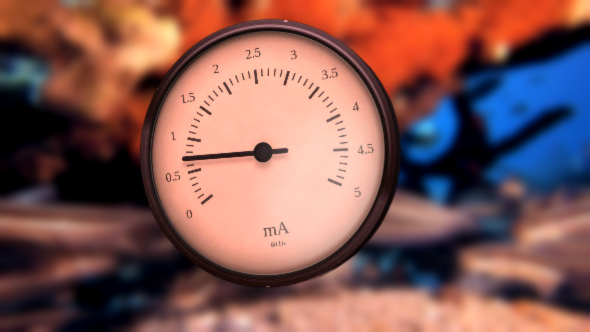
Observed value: 0.7,mA
